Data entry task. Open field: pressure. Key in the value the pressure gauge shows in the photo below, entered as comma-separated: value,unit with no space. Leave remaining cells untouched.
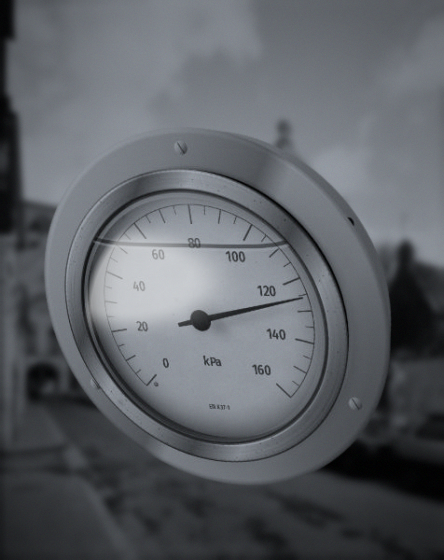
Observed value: 125,kPa
